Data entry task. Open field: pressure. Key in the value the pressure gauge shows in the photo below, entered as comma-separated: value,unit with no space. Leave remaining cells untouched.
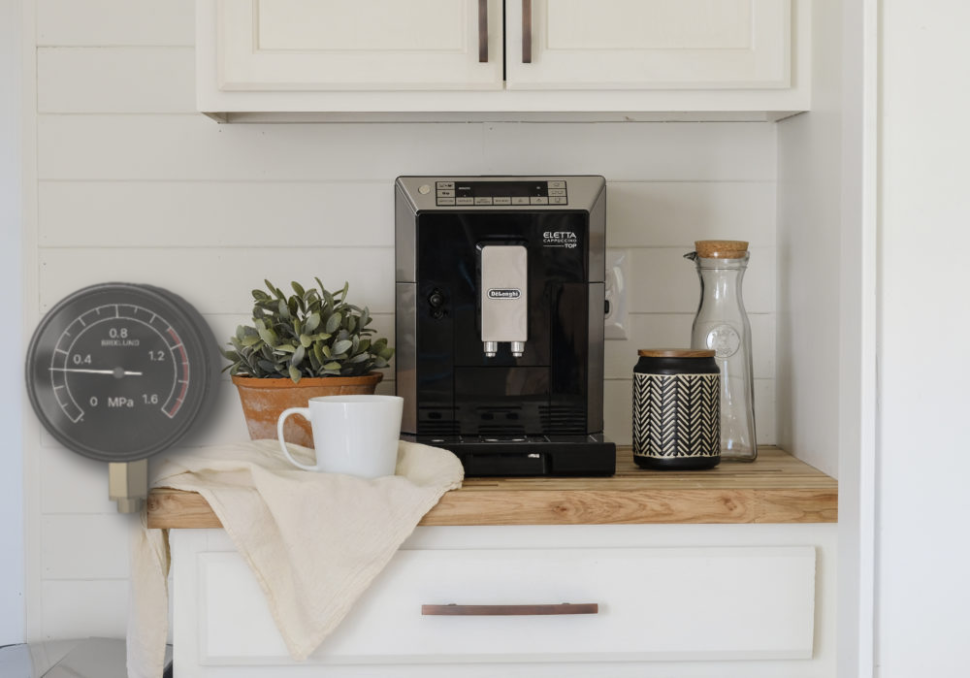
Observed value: 0.3,MPa
